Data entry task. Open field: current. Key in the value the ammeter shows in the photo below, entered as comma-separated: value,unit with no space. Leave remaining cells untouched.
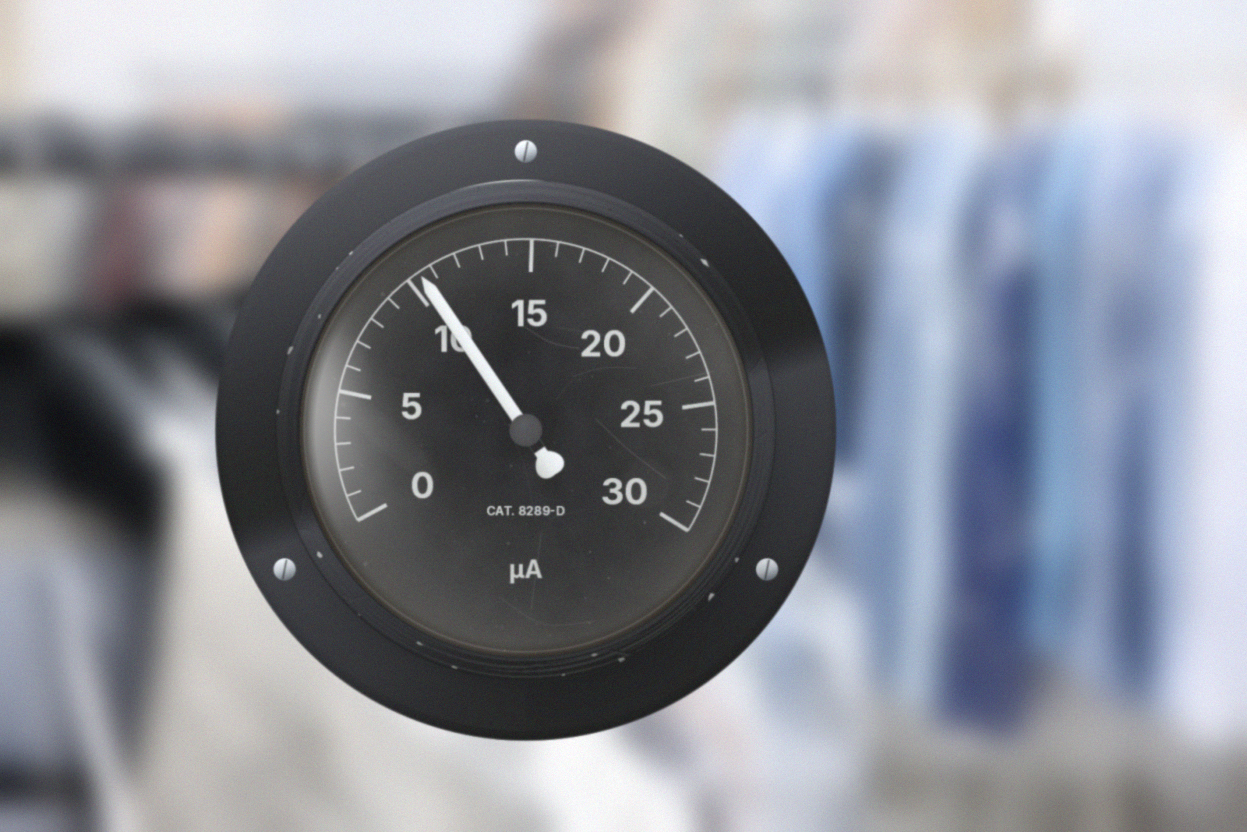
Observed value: 10.5,µA
